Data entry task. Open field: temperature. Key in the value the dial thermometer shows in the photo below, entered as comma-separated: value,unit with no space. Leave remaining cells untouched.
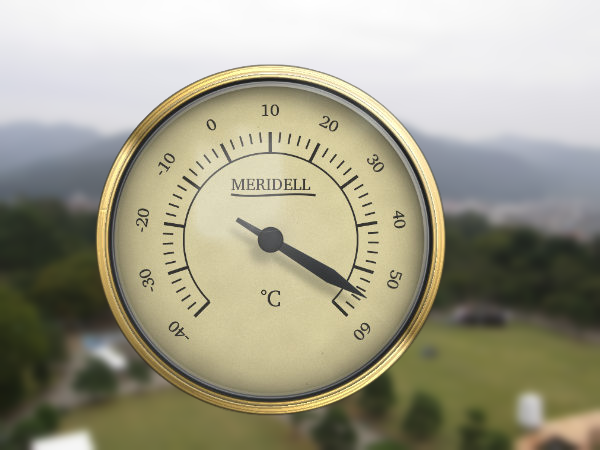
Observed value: 55,°C
